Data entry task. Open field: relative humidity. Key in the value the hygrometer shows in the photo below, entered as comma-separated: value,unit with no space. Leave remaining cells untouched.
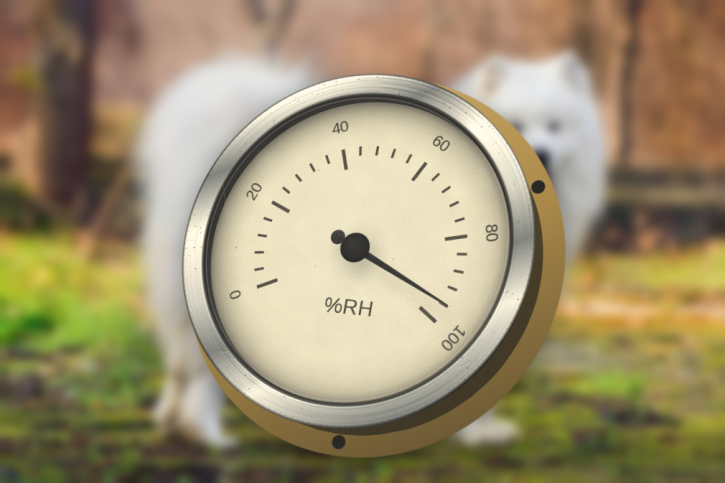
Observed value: 96,%
